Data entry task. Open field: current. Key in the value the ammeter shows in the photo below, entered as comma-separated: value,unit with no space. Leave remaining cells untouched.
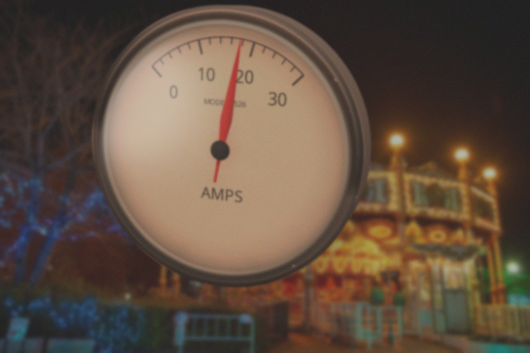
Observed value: 18,A
